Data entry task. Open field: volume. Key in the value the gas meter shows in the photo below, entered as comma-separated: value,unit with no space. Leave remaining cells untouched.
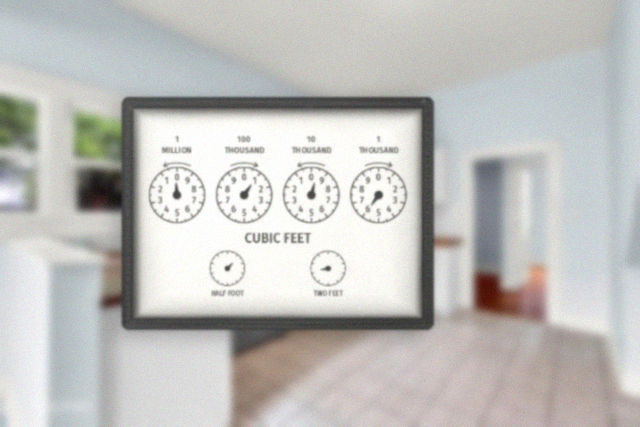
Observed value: 9600,ft³
